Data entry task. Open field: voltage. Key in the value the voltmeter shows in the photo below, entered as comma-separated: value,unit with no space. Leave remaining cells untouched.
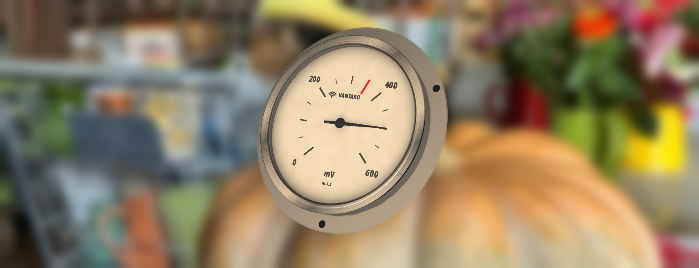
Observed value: 500,mV
